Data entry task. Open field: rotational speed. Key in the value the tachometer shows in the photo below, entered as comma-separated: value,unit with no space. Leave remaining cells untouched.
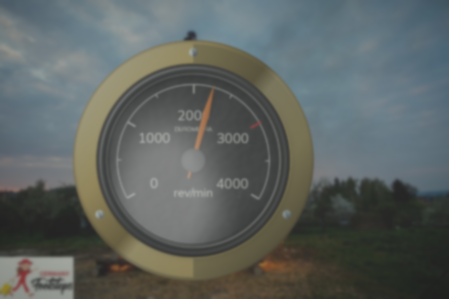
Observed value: 2250,rpm
